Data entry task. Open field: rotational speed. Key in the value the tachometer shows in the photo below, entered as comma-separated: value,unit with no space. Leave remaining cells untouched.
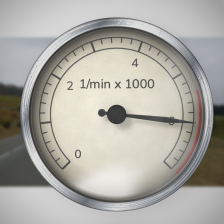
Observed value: 6000,rpm
